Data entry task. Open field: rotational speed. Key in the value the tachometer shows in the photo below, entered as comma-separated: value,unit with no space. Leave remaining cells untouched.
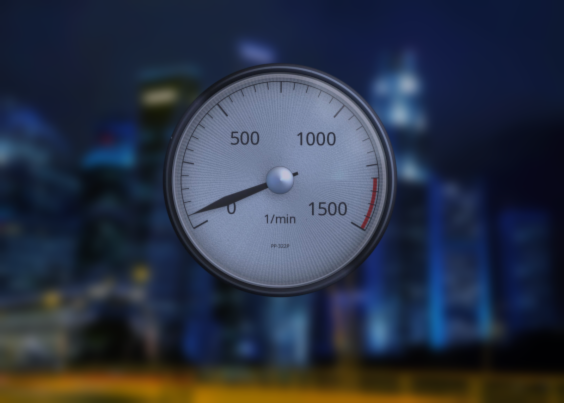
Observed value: 50,rpm
